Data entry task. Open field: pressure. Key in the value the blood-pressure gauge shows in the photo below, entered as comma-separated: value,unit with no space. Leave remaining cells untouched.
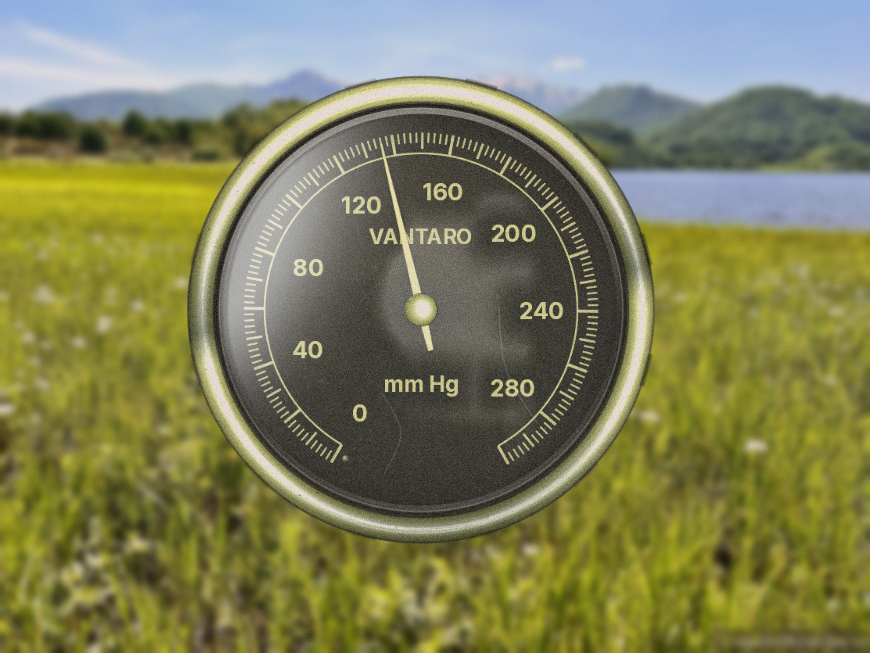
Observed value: 136,mmHg
